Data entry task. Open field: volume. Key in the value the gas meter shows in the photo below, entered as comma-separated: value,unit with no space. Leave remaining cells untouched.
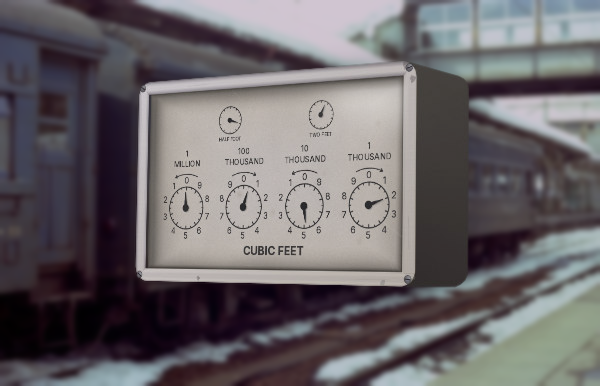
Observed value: 5200,ft³
